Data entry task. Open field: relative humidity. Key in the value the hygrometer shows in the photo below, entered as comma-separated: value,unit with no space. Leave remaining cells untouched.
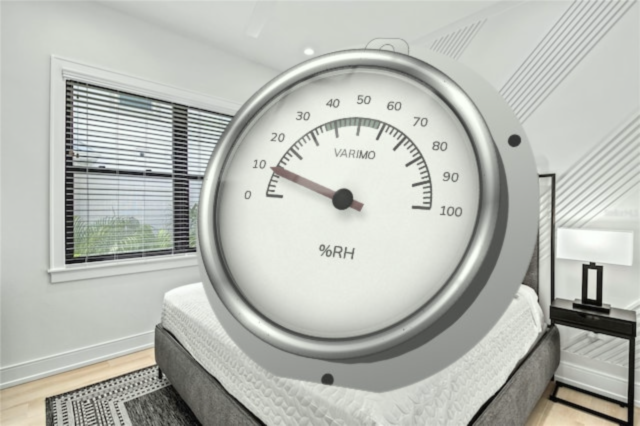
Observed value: 10,%
